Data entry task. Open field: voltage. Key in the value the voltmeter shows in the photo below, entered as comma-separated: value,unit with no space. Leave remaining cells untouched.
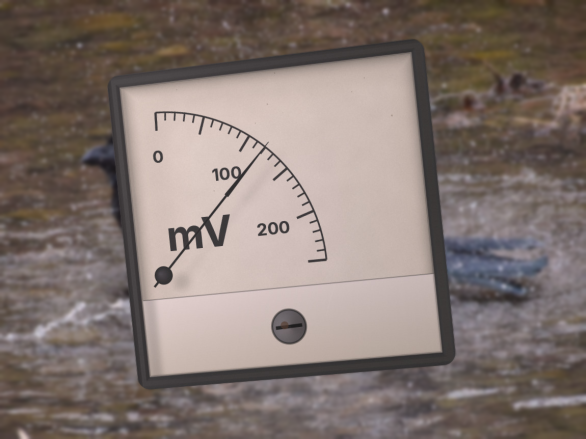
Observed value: 120,mV
